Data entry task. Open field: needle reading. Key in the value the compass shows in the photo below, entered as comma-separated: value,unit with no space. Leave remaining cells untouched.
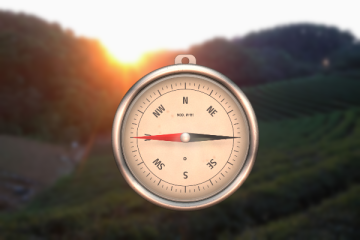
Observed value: 270,°
